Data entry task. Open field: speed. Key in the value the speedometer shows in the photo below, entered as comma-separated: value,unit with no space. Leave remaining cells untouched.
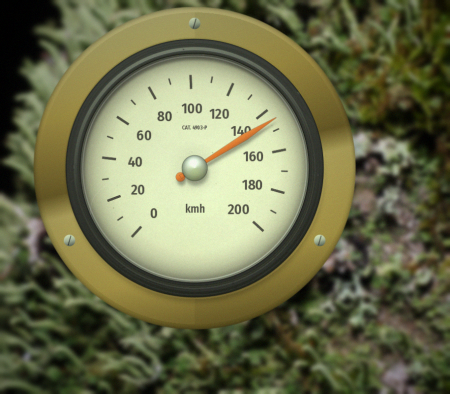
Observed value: 145,km/h
